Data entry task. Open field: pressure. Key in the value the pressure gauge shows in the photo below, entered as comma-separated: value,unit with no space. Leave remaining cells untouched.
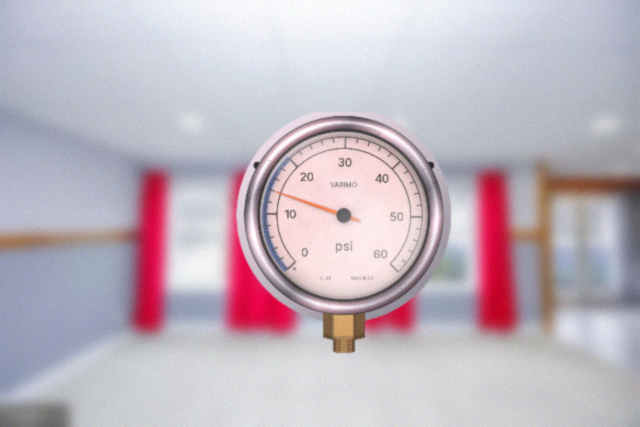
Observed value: 14,psi
